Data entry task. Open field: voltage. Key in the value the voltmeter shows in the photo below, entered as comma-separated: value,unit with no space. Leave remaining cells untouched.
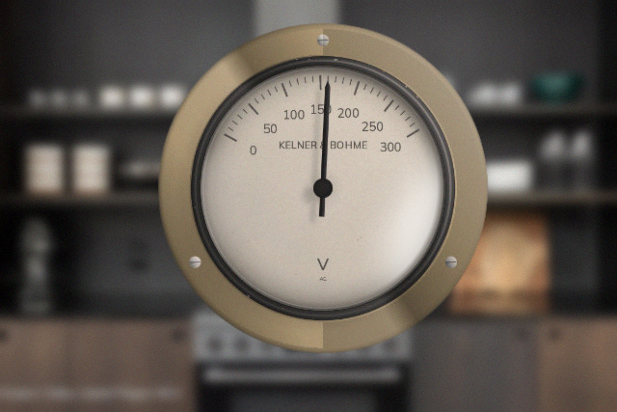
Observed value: 160,V
